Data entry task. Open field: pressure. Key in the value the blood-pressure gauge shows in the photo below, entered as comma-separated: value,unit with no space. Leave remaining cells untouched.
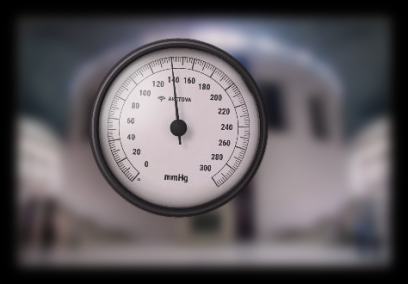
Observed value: 140,mmHg
